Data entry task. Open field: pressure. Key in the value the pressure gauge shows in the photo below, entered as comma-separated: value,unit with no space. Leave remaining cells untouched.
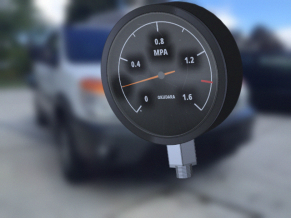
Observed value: 0.2,MPa
